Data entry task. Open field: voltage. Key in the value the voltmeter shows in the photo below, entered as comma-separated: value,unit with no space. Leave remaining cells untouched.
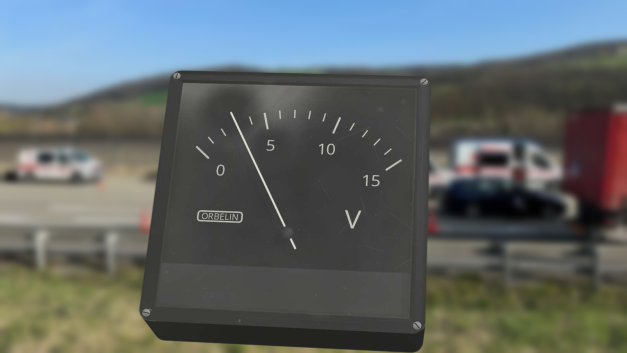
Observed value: 3,V
